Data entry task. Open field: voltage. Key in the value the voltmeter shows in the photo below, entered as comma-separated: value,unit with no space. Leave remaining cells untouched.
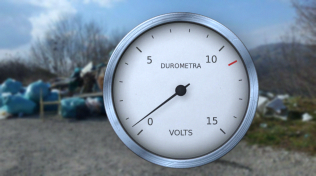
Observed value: 0.5,V
